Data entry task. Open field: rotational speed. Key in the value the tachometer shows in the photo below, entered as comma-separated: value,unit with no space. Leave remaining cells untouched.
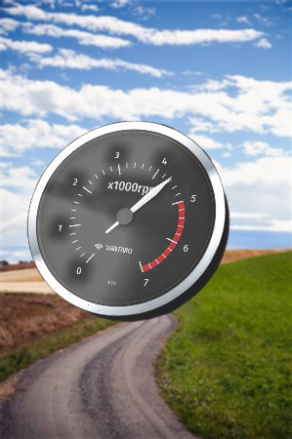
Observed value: 4400,rpm
